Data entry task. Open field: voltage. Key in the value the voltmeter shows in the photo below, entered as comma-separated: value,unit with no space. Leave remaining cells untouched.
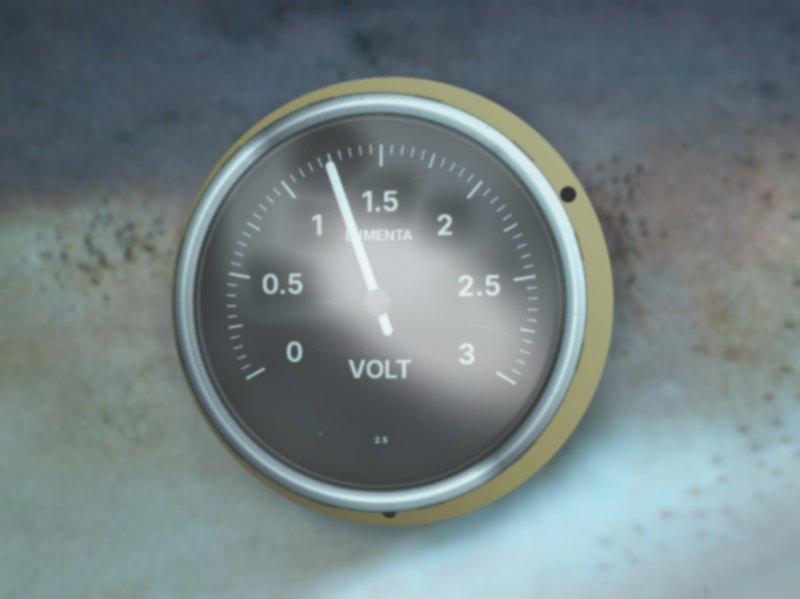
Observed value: 1.25,V
